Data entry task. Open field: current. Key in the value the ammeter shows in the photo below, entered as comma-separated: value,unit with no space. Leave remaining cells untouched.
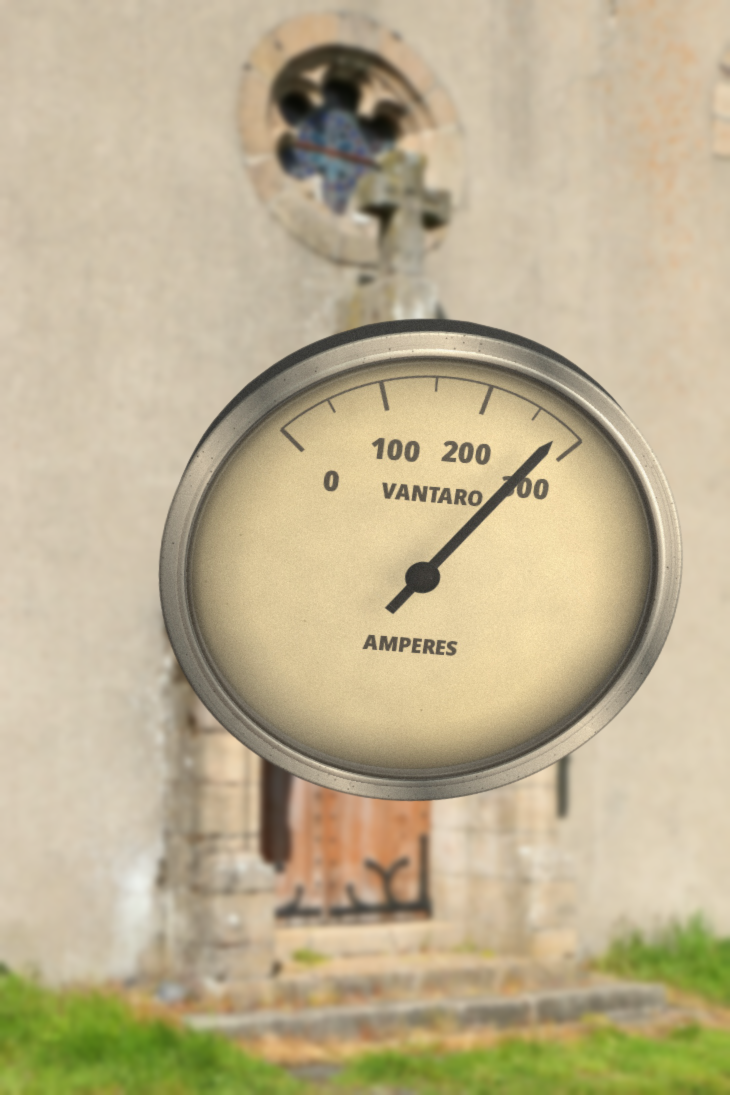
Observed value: 275,A
